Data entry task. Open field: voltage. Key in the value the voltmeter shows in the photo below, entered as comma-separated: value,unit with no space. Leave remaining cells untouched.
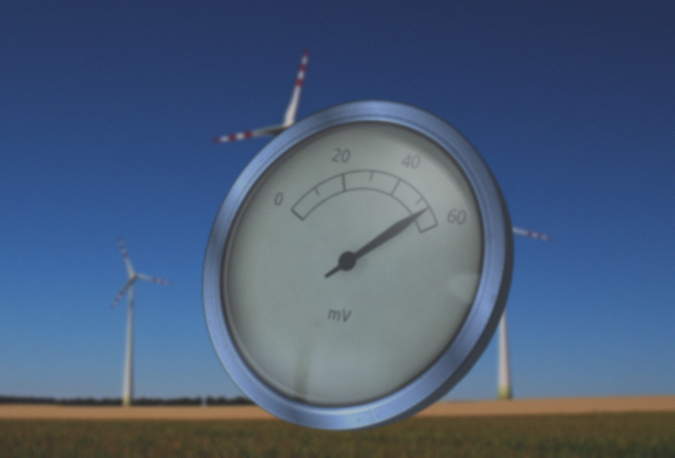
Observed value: 55,mV
